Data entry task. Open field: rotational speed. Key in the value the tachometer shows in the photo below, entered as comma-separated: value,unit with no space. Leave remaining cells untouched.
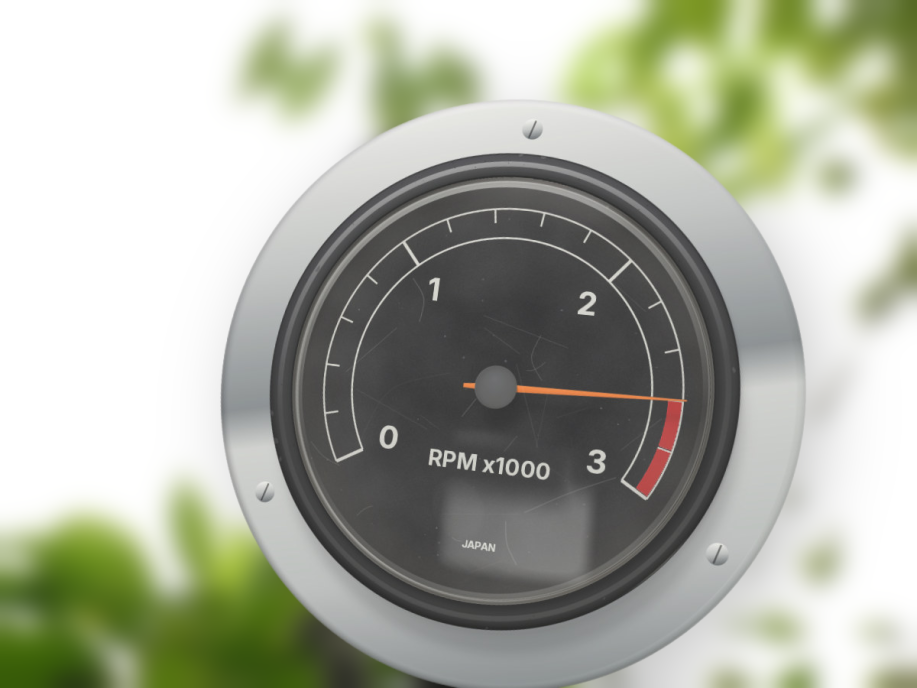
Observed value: 2600,rpm
